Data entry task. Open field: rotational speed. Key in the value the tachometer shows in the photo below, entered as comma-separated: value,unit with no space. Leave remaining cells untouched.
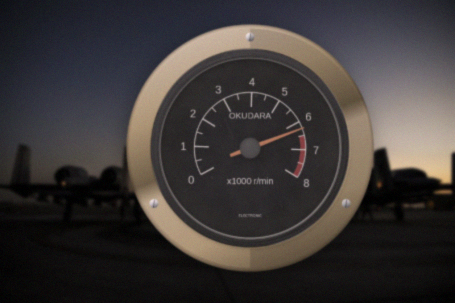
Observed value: 6250,rpm
